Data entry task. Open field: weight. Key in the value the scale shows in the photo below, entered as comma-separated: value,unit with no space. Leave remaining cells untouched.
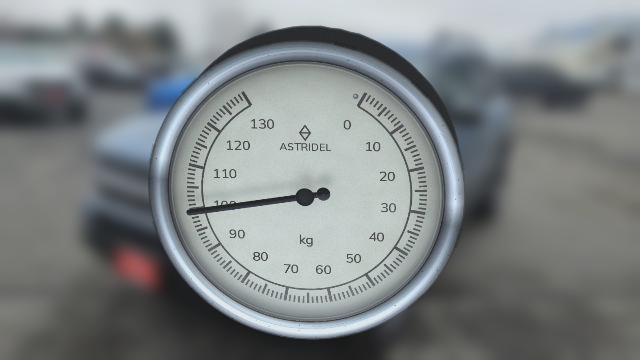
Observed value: 100,kg
